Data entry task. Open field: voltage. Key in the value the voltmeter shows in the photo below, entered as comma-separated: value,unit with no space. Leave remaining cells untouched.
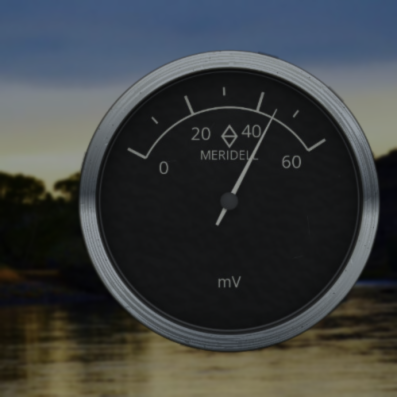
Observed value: 45,mV
